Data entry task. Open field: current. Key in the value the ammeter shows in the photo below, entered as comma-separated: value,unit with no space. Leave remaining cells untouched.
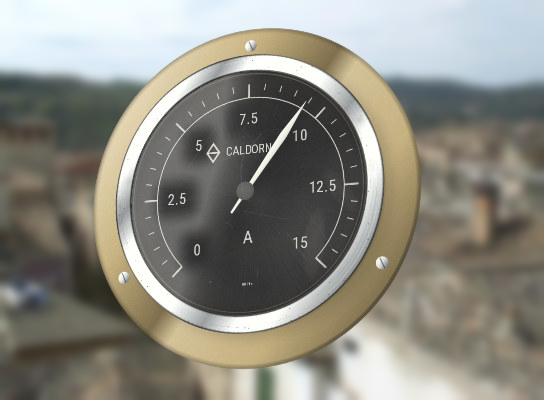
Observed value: 9.5,A
